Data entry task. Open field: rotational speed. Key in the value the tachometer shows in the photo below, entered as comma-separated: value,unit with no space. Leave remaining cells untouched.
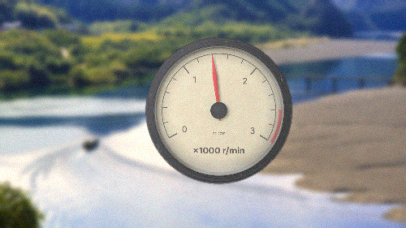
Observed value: 1400,rpm
